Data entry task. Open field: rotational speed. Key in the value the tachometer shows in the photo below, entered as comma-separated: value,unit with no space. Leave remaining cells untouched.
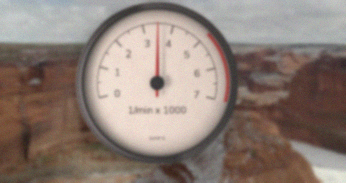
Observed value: 3500,rpm
